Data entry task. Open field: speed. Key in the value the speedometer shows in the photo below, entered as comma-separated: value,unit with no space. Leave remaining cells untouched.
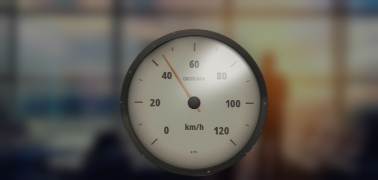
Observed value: 45,km/h
